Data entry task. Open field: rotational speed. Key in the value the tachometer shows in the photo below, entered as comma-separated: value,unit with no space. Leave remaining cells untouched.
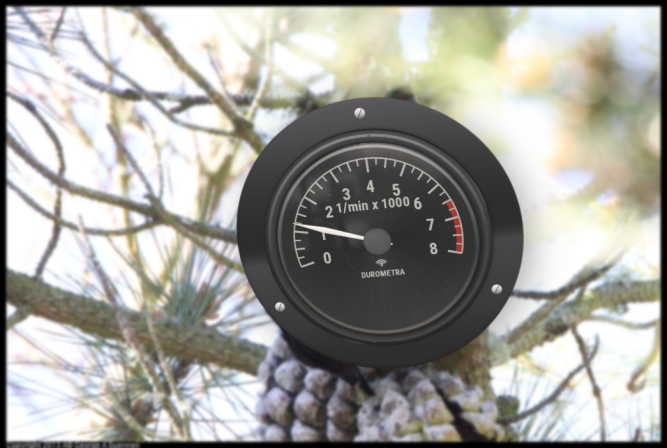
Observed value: 1250,rpm
